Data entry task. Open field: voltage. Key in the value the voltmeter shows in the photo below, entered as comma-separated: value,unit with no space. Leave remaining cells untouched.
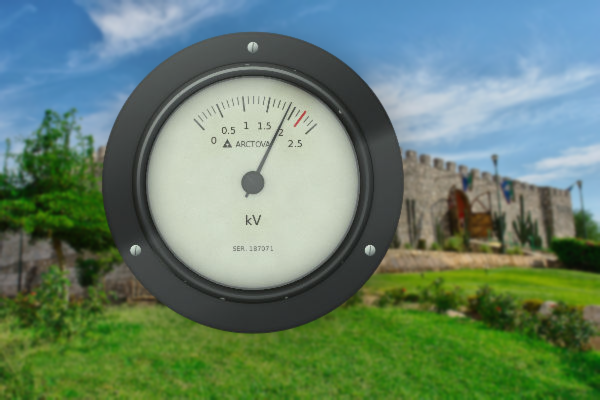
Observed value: 1.9,kV
